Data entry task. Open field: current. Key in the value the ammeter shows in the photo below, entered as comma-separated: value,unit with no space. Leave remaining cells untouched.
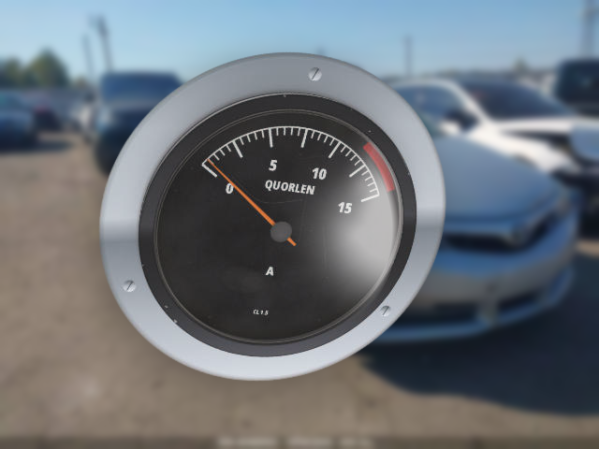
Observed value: 0.5,A
